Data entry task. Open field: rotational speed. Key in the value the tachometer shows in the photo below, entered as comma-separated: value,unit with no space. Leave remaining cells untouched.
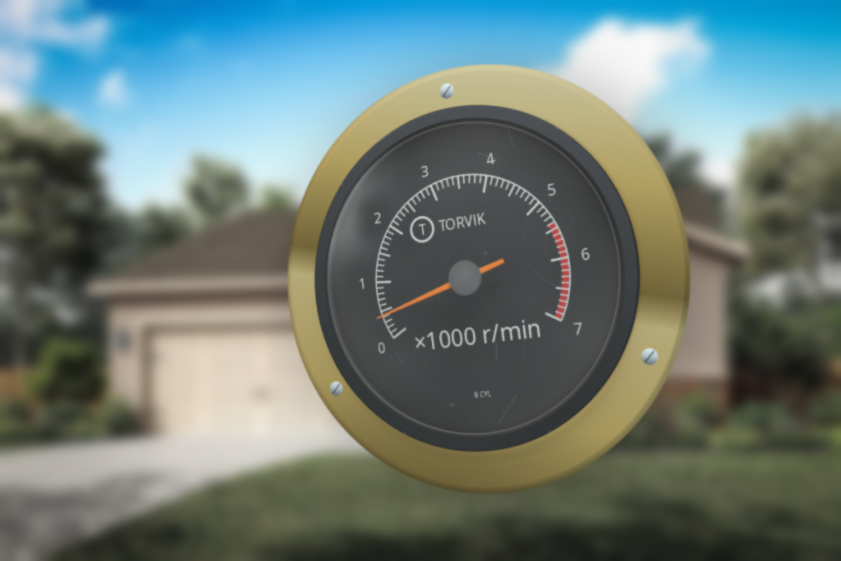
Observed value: 400,rpm
